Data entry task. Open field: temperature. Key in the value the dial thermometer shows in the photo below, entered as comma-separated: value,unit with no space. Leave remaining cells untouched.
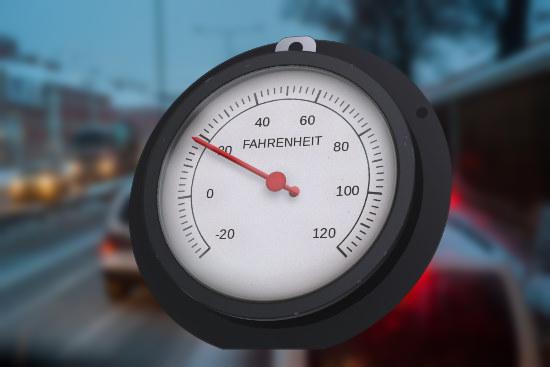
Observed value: 18,°F
